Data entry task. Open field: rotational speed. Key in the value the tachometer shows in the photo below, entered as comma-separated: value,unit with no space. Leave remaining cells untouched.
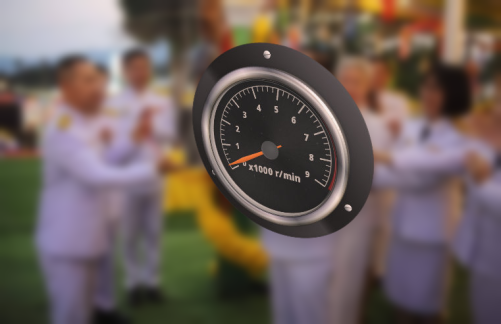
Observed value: 200,rpm
